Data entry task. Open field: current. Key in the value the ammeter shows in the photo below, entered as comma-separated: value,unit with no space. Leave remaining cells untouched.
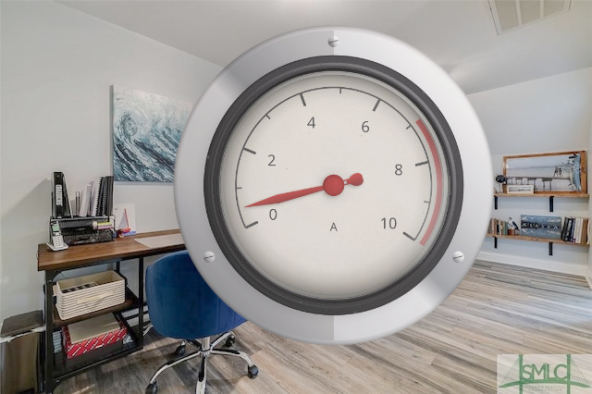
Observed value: 0.5,A
